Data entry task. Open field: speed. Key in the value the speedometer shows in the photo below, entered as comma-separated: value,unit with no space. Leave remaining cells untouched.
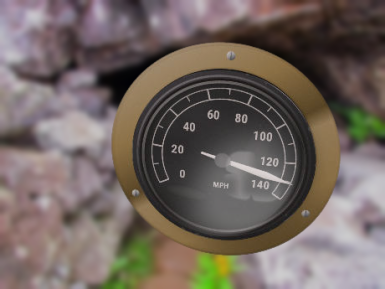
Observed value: 130,mph
